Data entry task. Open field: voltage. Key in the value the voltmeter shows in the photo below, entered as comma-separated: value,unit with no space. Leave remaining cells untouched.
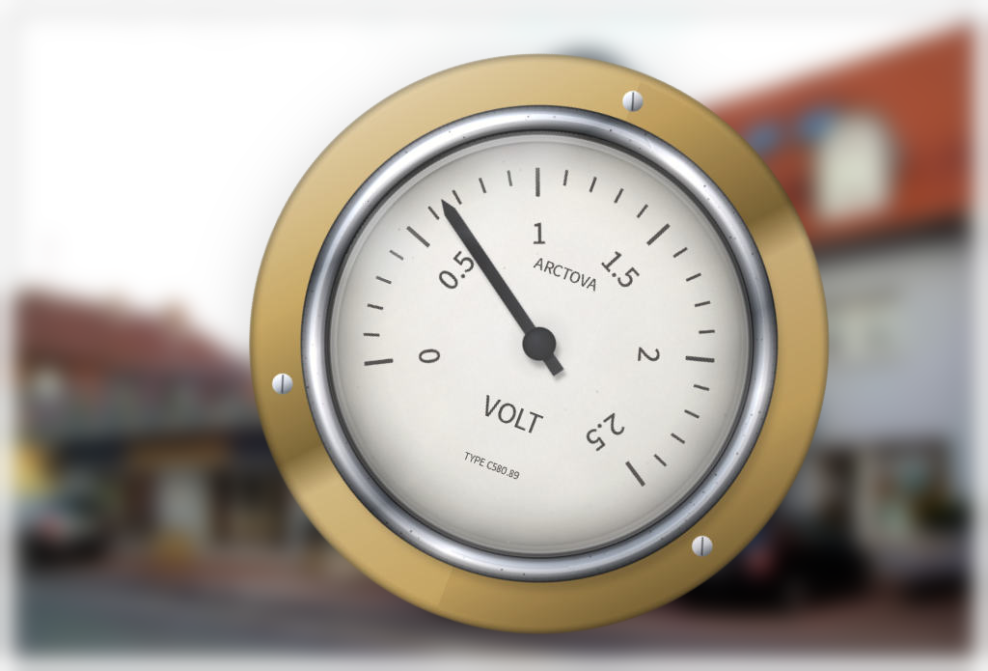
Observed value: 0.65,V
